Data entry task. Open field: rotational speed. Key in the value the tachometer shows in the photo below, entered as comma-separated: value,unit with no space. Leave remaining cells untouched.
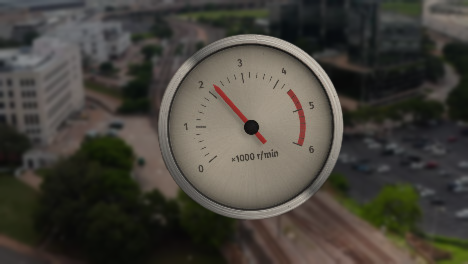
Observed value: 2200,rpm
